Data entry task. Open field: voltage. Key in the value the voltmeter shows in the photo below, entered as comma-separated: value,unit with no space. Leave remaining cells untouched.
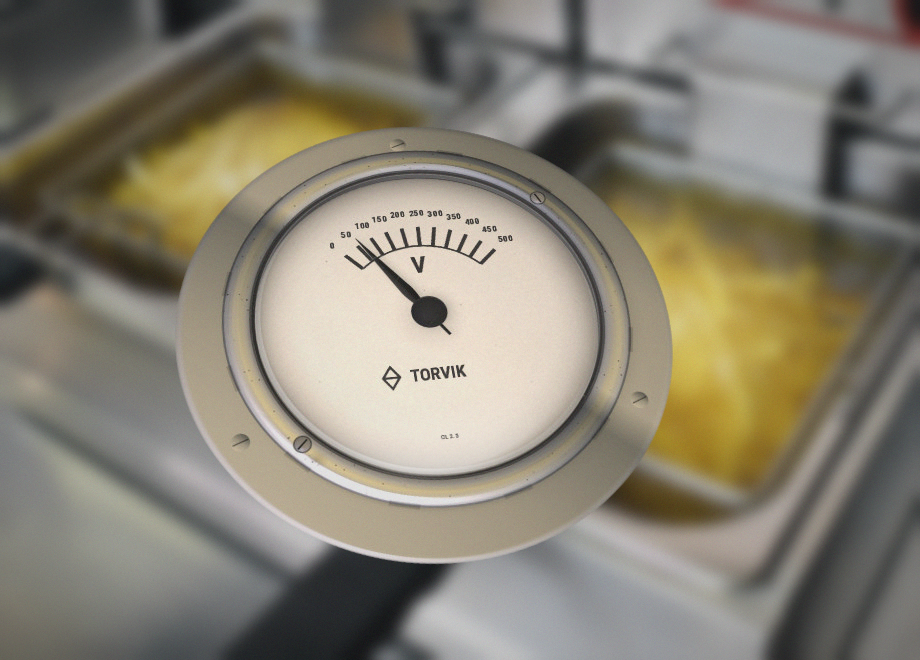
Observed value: 50,V
